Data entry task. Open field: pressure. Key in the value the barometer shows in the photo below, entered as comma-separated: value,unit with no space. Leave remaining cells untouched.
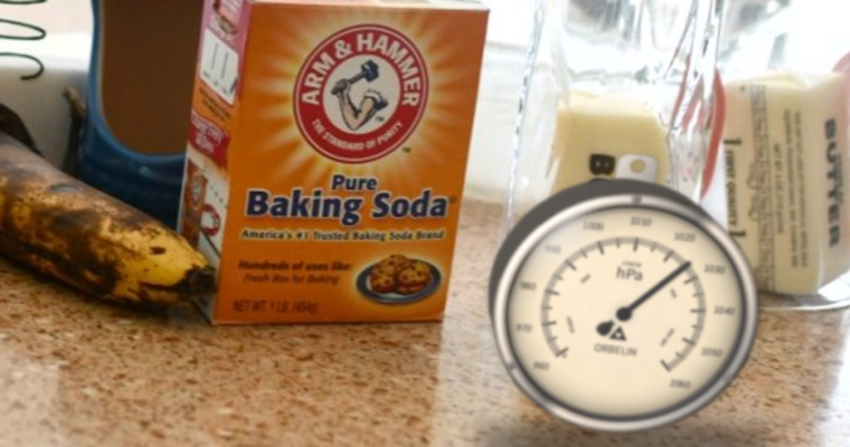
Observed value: 1025,hPa
